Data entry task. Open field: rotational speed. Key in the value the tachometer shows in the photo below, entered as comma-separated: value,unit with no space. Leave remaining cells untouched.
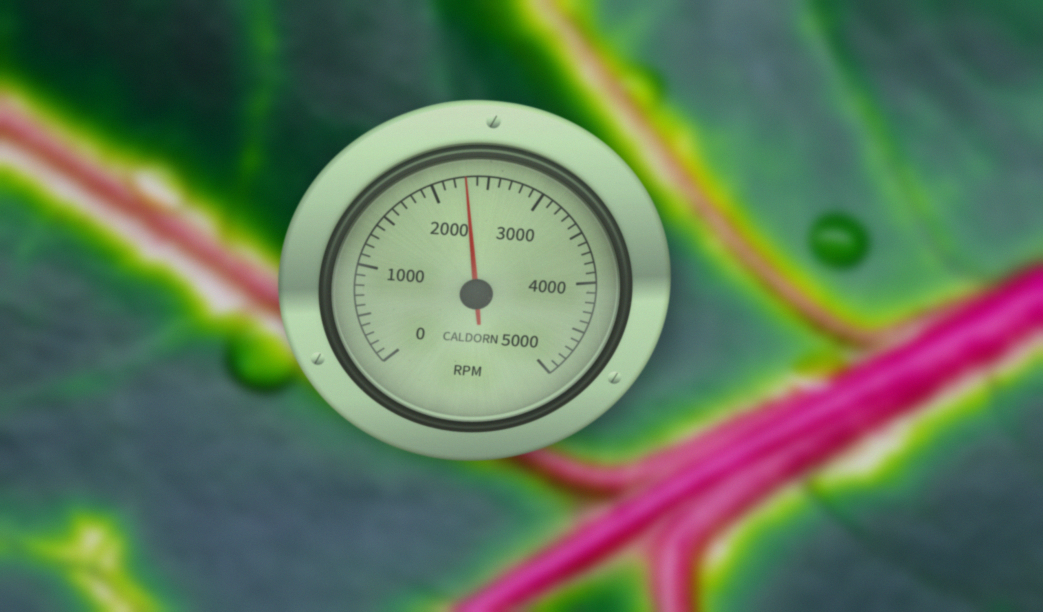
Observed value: 2300,rpm
